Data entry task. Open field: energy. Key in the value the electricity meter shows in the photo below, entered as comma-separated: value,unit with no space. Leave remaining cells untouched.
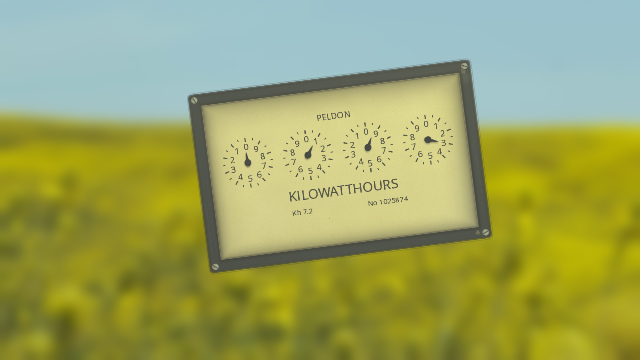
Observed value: 93,kWh
